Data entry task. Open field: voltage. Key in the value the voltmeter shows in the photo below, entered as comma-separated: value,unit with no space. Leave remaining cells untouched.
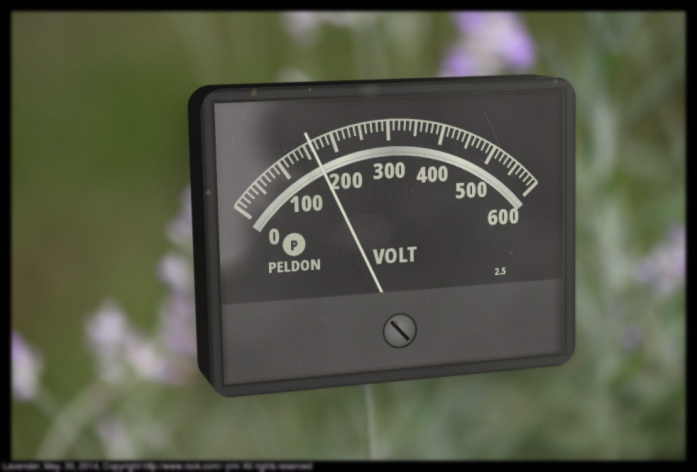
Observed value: 160,V
